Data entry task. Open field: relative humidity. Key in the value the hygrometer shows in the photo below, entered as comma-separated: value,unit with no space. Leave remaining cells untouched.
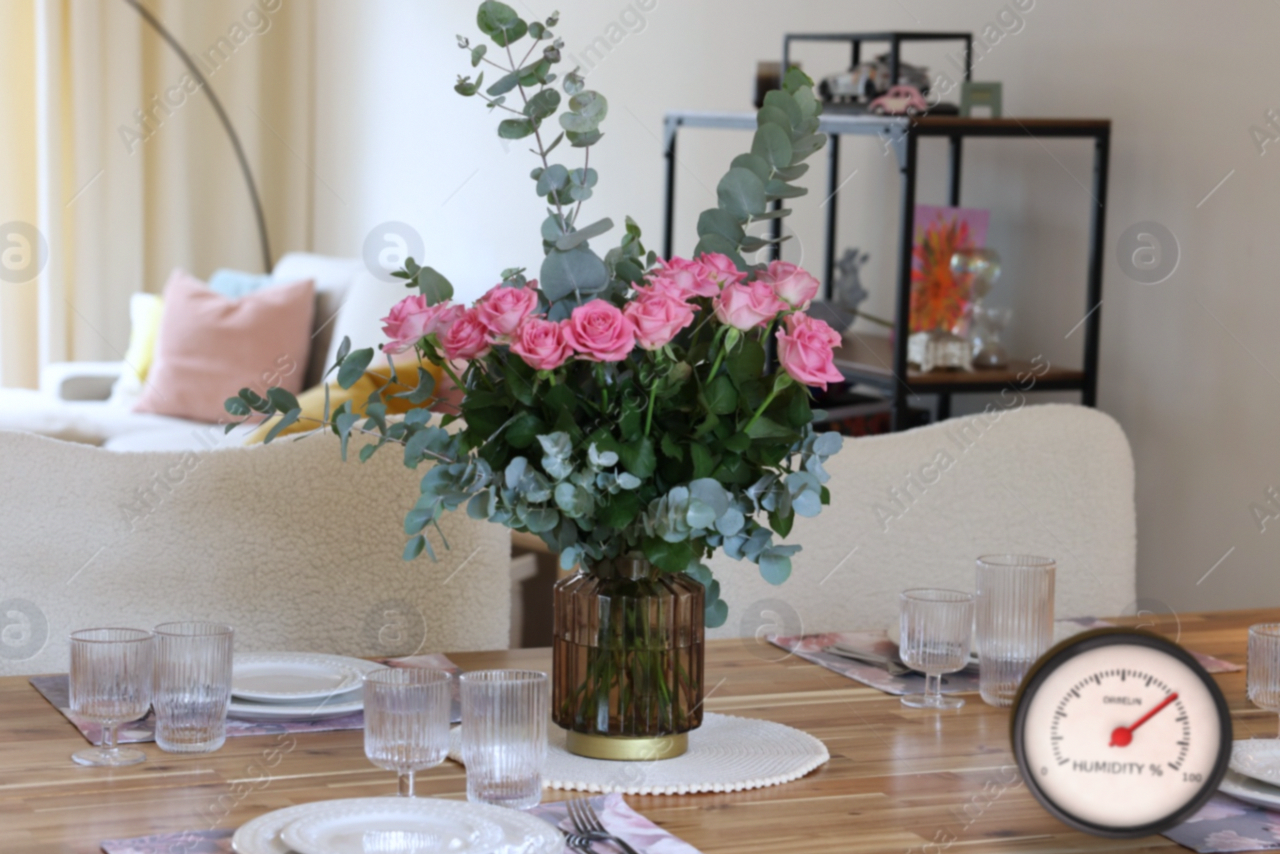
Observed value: 70,%
